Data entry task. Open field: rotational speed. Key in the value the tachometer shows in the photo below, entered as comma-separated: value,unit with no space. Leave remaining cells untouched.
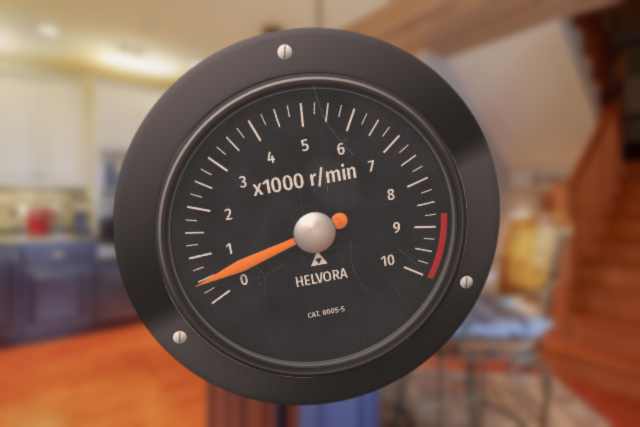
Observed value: 500,rpm
